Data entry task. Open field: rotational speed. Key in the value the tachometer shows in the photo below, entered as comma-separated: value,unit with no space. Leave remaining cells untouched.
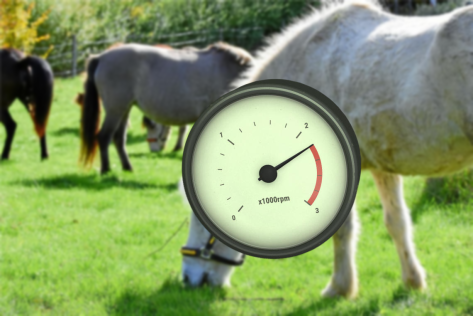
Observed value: 2200,rpm
